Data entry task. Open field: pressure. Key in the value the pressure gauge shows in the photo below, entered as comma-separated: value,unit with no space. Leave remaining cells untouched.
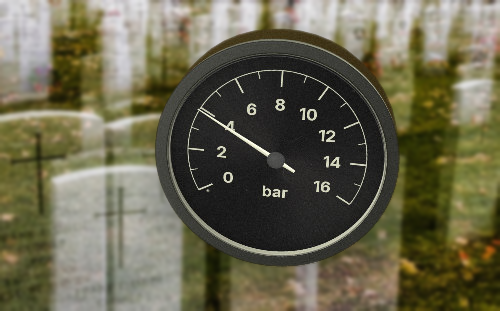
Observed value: 4,bar
